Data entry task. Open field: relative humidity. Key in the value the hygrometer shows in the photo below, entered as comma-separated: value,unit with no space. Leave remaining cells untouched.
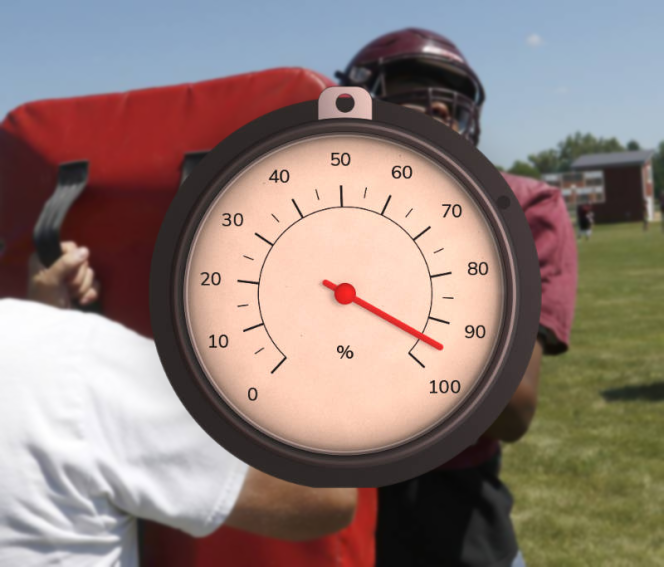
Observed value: 95,%
